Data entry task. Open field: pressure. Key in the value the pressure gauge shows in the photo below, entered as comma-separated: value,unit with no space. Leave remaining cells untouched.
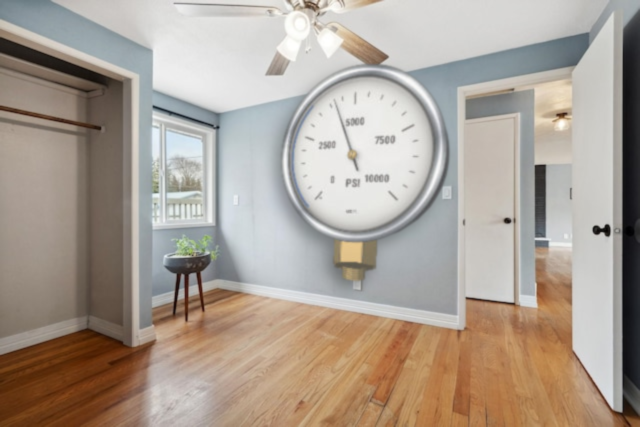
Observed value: 4250,psi
